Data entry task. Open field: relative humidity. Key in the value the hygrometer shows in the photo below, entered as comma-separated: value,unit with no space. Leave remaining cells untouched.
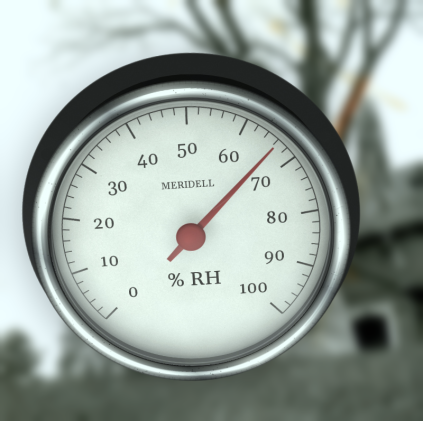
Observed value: 66,%
